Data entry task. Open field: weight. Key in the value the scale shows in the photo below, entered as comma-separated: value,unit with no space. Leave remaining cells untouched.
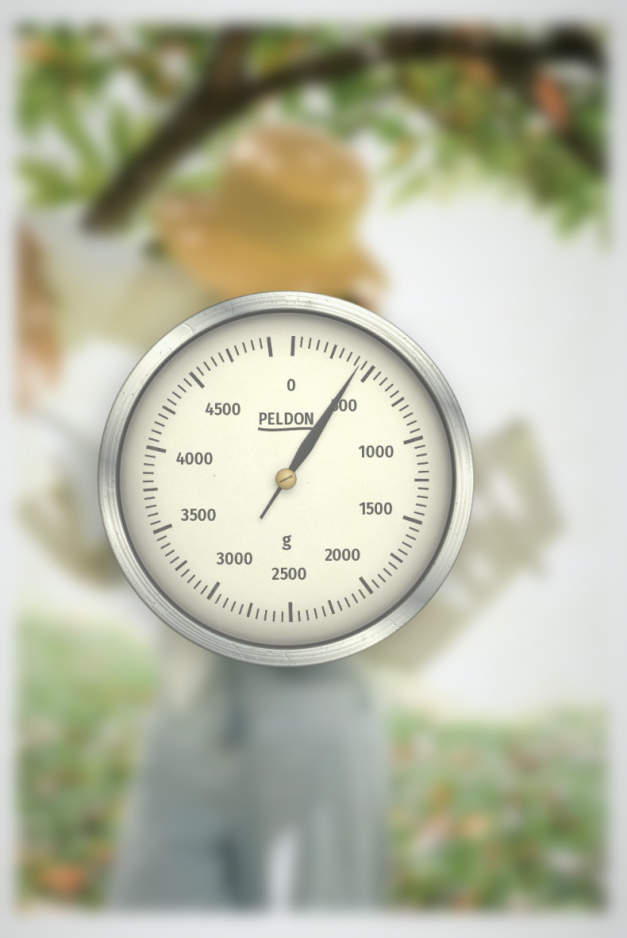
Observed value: 425,g
